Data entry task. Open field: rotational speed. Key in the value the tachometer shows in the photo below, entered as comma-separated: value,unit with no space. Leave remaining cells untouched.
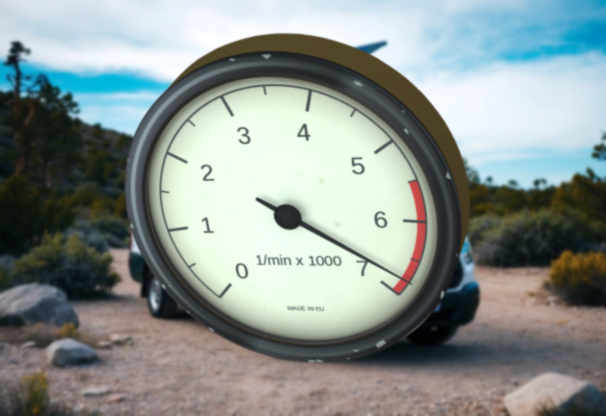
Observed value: 6750,rpm
